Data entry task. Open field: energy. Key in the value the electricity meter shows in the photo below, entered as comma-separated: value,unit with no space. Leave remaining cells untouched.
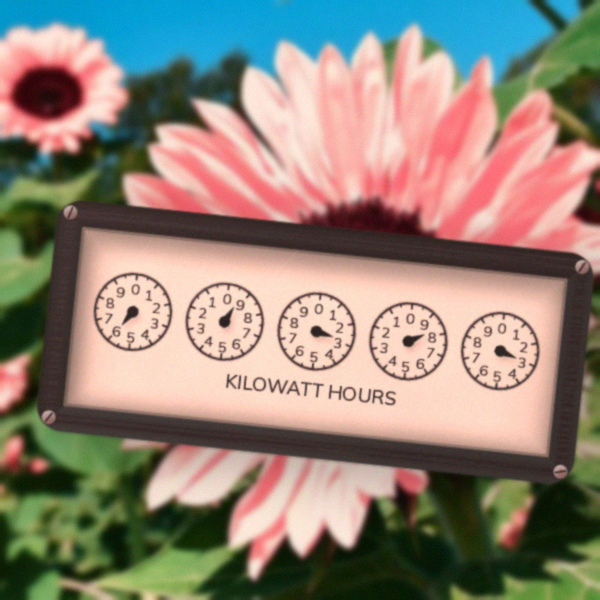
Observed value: 59283,kWh
